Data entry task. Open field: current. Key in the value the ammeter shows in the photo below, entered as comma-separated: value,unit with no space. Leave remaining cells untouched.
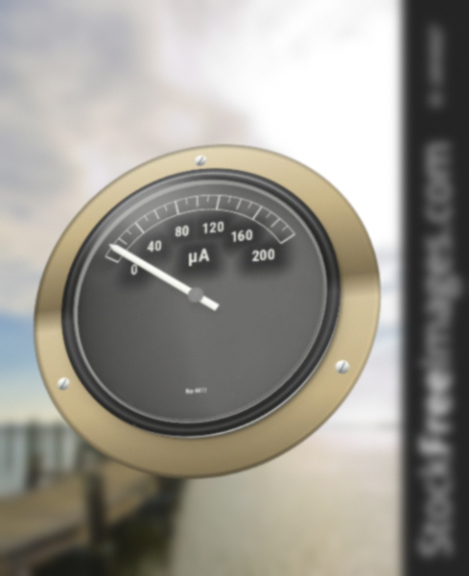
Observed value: 10,µA
